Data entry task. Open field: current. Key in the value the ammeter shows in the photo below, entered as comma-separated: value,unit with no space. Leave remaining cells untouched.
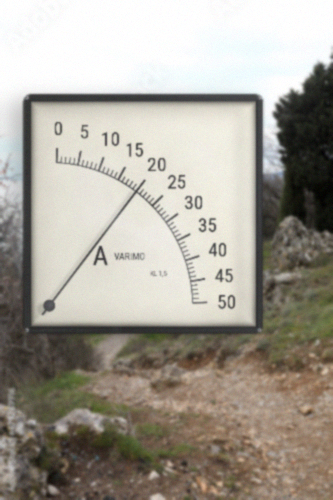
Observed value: 20,A
